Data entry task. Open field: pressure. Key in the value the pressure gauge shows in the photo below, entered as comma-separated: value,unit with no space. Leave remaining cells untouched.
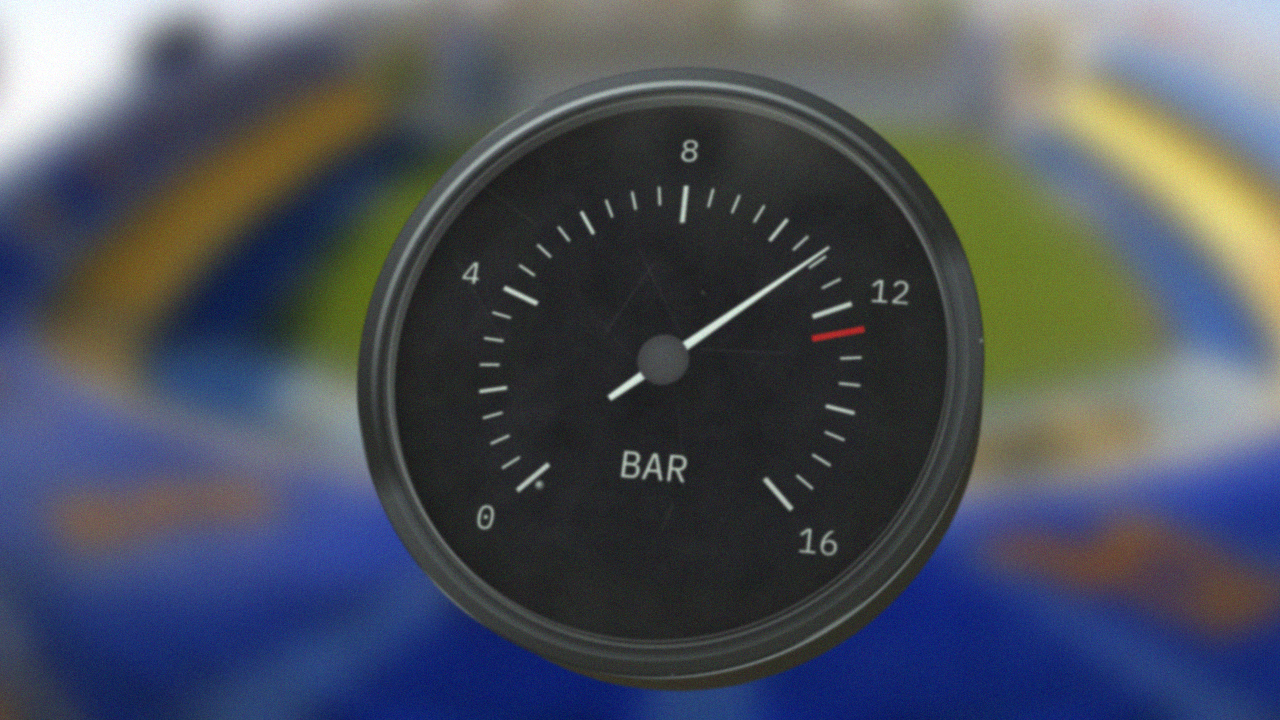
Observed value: 11,bar
